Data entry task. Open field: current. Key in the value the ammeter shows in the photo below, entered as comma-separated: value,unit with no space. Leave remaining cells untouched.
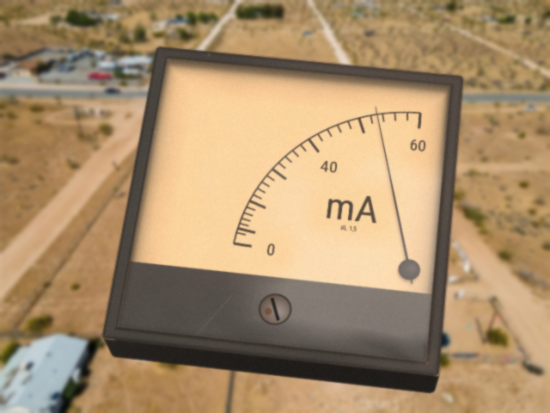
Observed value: 53,mA
